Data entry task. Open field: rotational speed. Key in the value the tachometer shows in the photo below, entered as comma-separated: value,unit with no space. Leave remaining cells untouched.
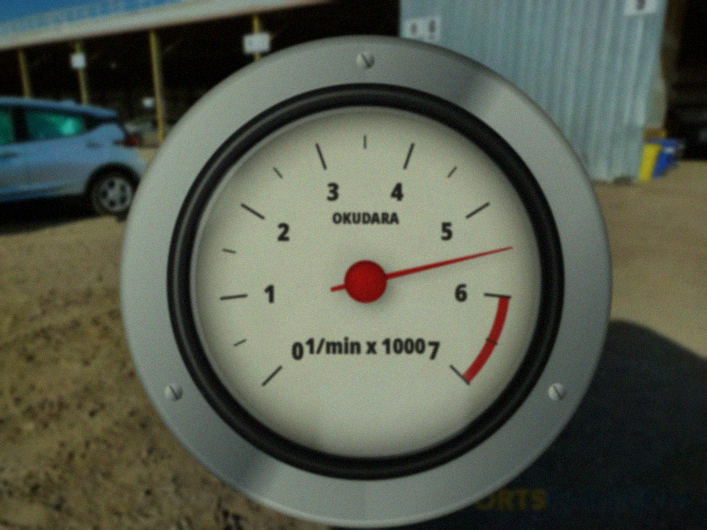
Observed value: 5500,rpm
